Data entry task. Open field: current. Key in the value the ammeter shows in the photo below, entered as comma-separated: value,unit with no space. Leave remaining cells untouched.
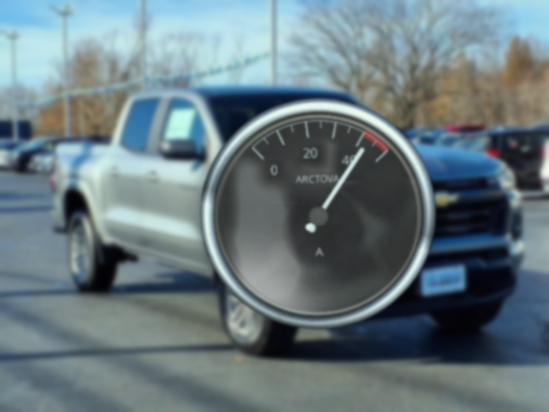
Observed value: 42.5,A
